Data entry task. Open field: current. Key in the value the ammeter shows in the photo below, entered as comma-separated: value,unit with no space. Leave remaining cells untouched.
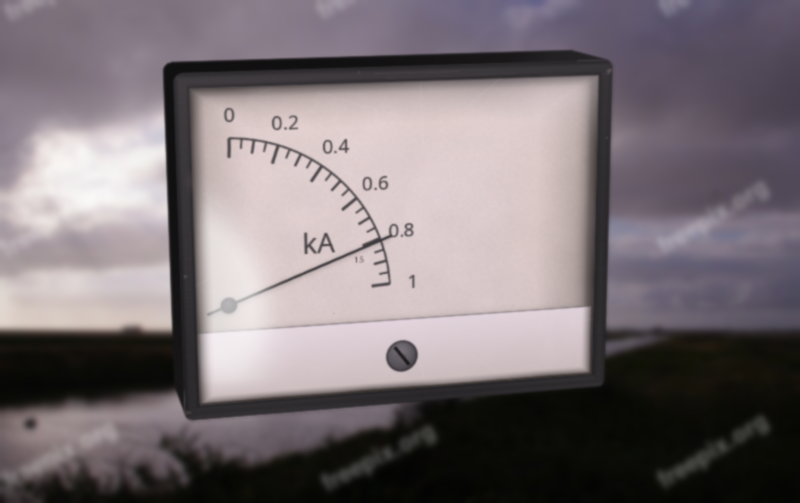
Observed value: 0.8,kA
